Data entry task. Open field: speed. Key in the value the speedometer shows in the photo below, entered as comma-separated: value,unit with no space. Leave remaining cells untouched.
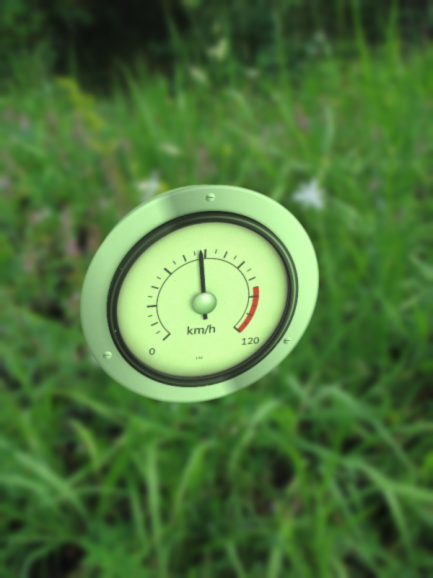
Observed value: 57.5,km/h
